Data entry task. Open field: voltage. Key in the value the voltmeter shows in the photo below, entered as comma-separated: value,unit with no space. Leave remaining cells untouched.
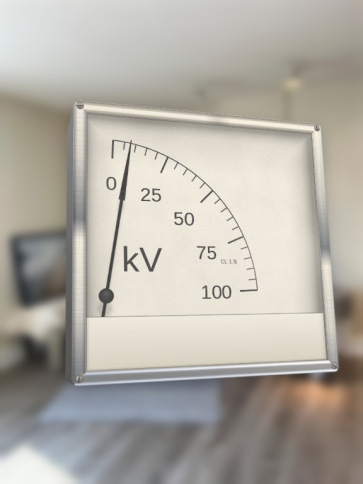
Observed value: 7.5,kV
